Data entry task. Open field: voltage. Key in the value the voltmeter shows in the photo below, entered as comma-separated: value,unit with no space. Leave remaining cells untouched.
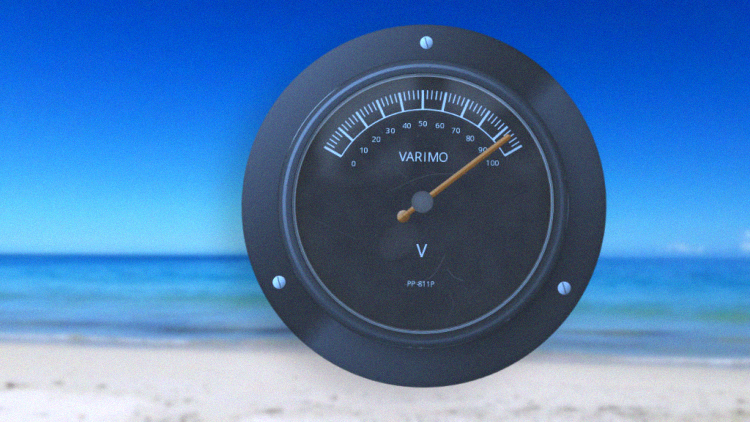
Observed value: 94,V
